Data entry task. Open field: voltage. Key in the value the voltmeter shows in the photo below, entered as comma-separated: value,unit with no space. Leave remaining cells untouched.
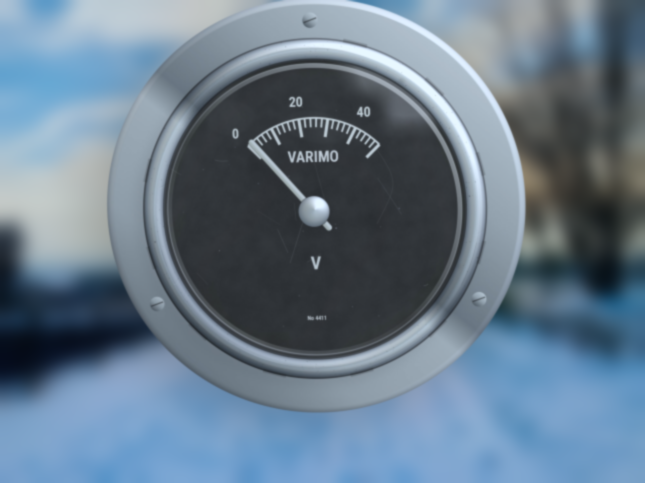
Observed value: 2,V
